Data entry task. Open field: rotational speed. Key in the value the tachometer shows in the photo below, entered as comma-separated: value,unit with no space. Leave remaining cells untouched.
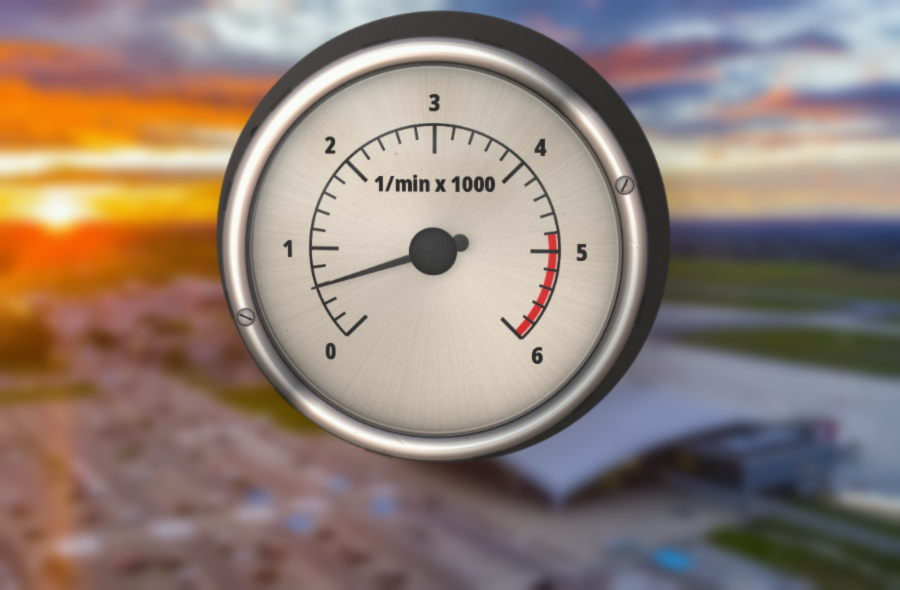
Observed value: 600,rpm
